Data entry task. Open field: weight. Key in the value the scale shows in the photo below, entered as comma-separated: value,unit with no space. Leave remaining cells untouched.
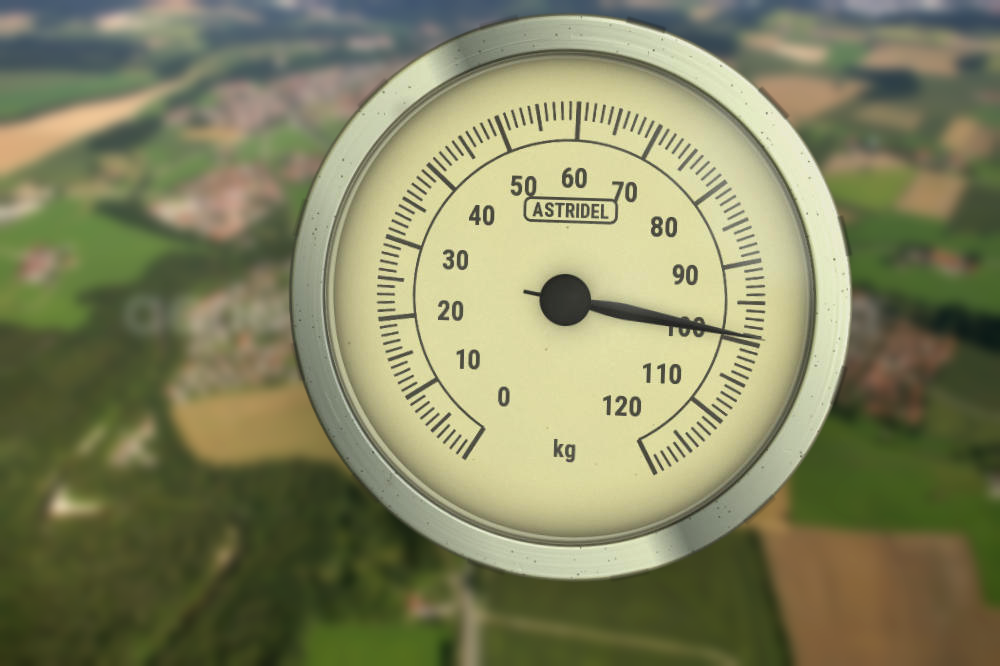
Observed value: 99,kg
